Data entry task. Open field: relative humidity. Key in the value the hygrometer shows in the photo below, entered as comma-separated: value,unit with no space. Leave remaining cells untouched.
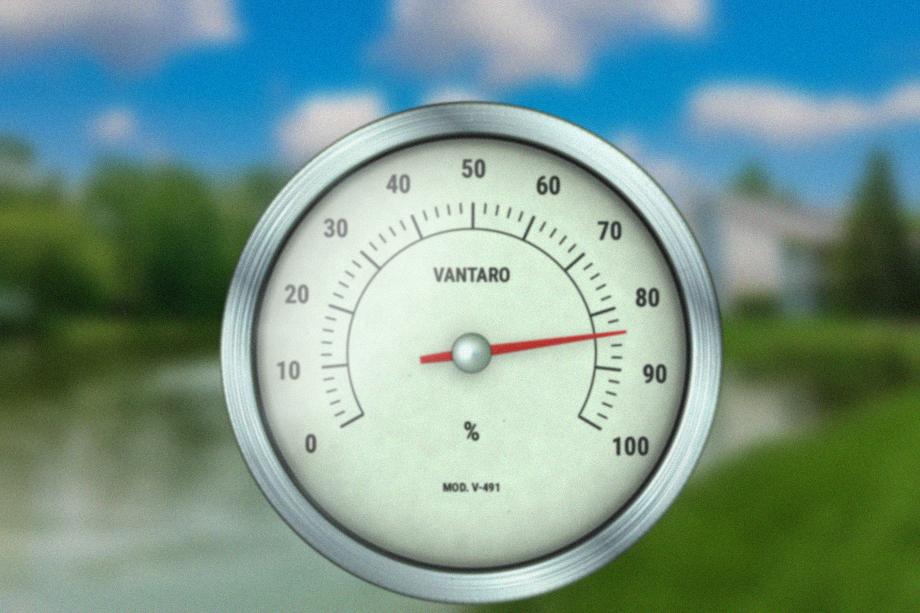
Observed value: 84,%
